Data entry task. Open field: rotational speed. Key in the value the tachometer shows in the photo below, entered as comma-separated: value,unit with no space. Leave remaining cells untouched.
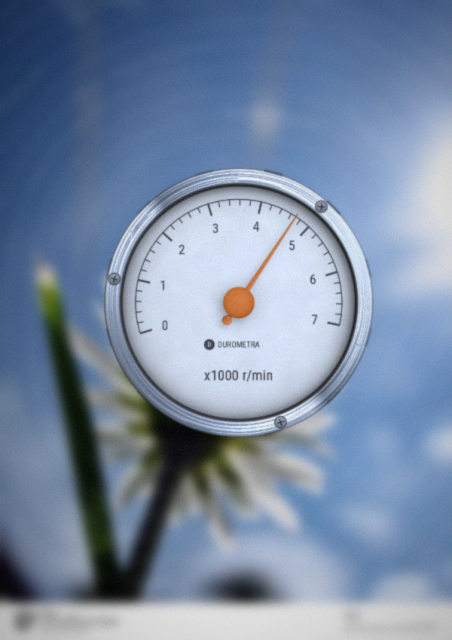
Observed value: 4700,rpm
